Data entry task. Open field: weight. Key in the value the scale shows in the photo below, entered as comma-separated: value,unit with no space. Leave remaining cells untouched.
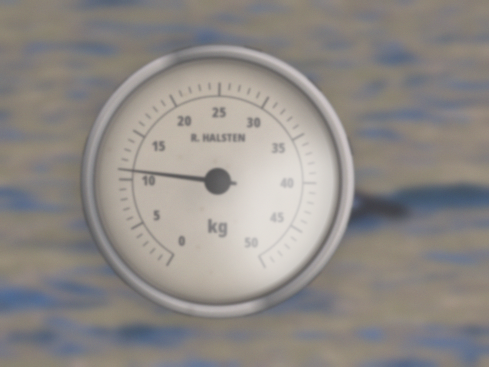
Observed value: 11,kg
